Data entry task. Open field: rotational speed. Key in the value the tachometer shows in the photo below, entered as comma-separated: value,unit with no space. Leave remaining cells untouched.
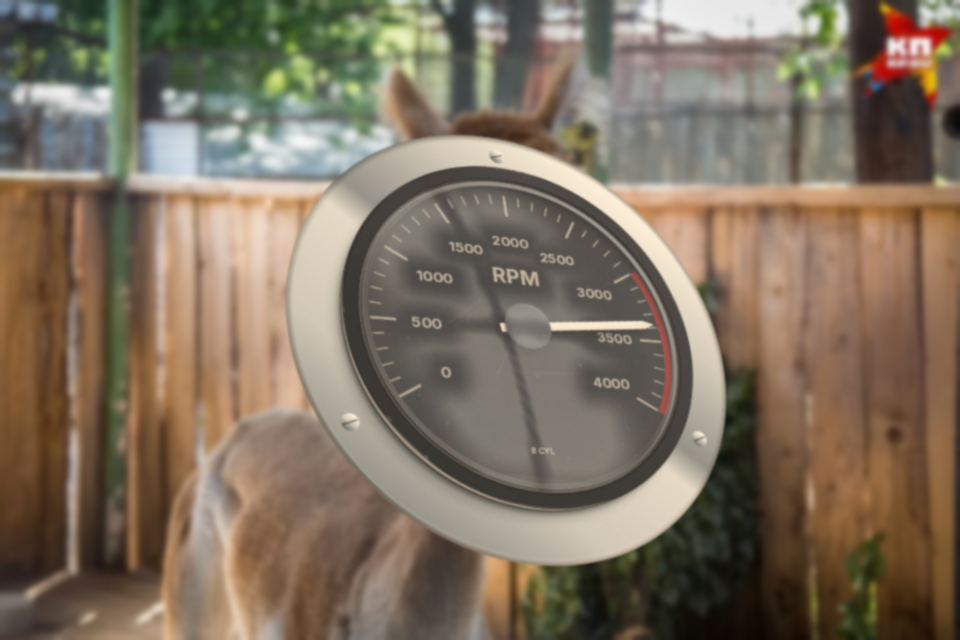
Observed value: 3400,rpm
